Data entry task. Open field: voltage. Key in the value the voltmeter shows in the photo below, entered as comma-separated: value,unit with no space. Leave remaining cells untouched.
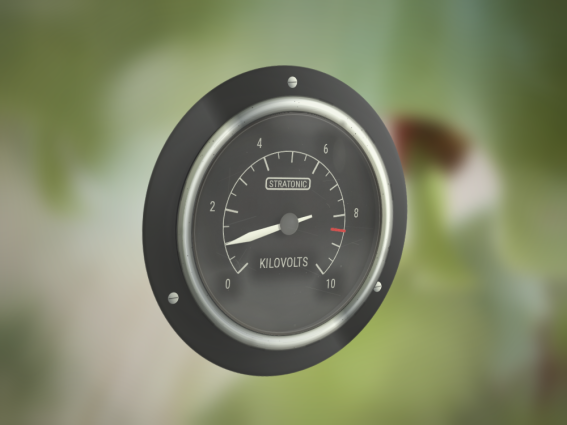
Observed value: 1,kV
